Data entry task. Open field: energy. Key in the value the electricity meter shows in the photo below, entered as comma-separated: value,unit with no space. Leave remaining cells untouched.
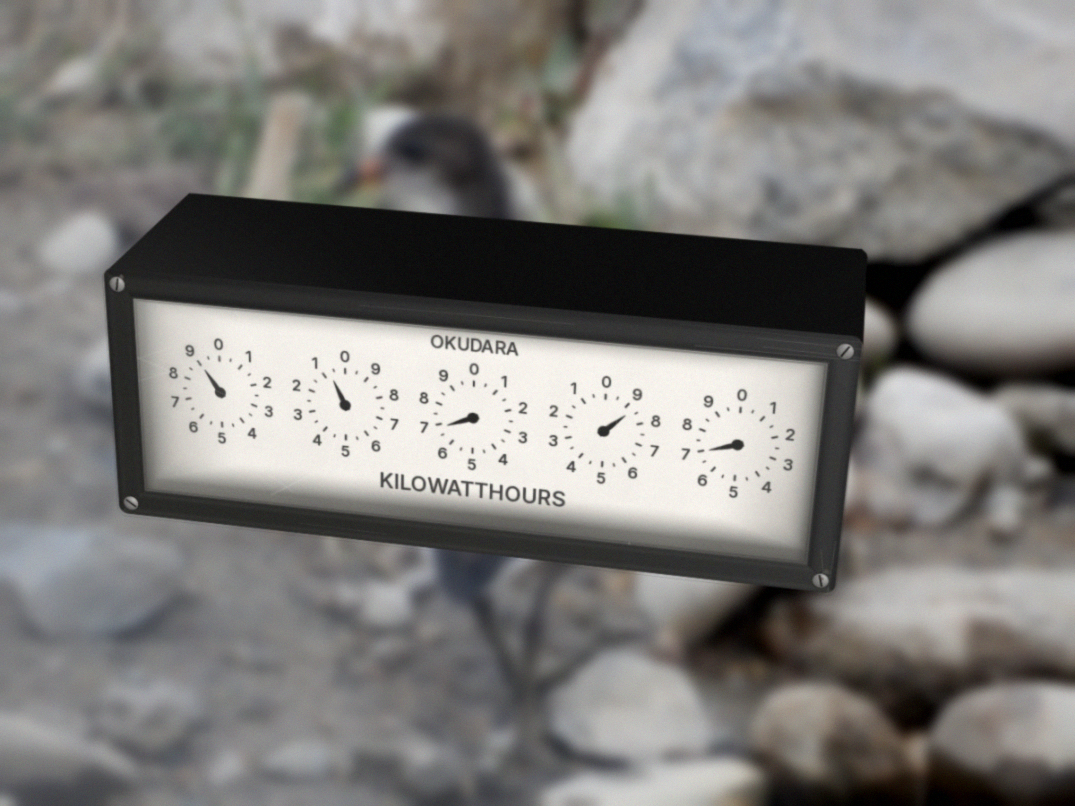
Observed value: 90687,kWh
